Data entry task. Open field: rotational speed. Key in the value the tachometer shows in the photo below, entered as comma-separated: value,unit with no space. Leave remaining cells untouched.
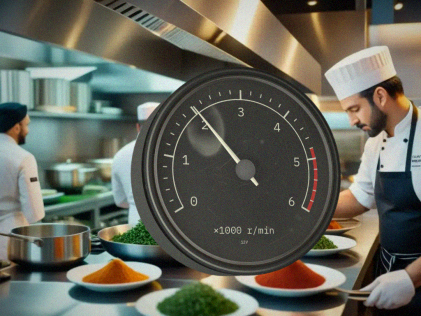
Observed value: 2000,rpm
